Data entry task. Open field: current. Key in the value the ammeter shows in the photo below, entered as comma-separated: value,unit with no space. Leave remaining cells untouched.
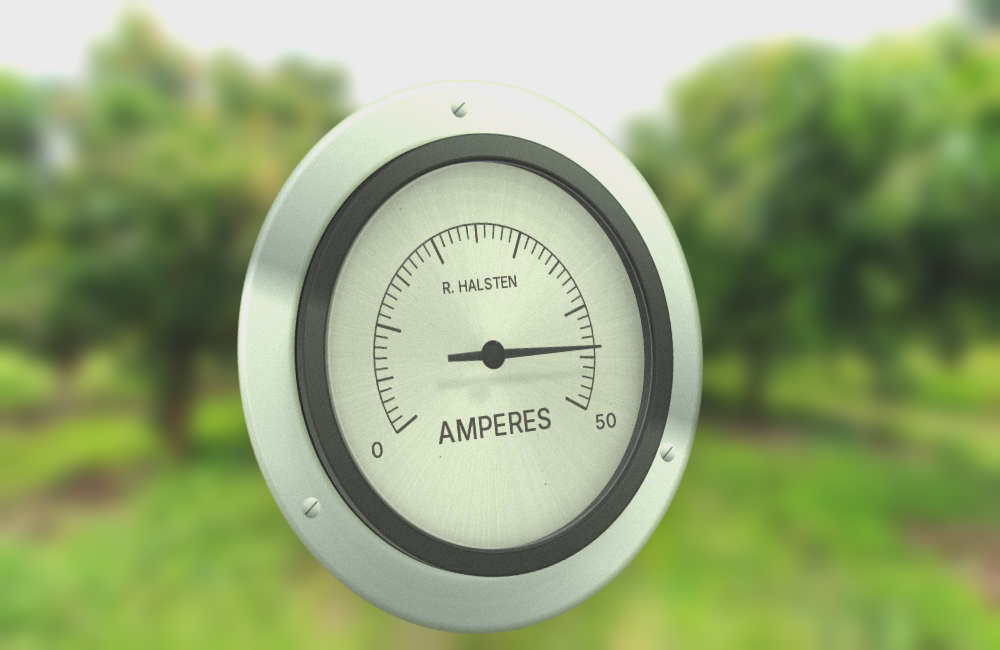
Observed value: 44,A
